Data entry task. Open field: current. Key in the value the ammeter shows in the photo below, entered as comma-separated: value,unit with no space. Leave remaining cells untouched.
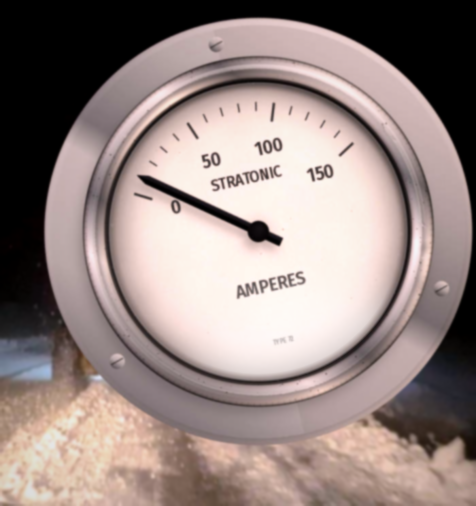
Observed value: 10,A
